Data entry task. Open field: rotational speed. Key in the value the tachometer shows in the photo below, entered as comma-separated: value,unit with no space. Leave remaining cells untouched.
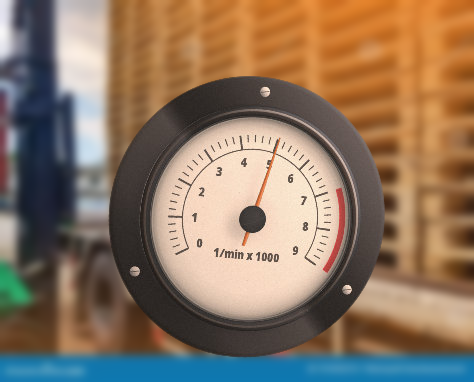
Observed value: 5000,rpm
